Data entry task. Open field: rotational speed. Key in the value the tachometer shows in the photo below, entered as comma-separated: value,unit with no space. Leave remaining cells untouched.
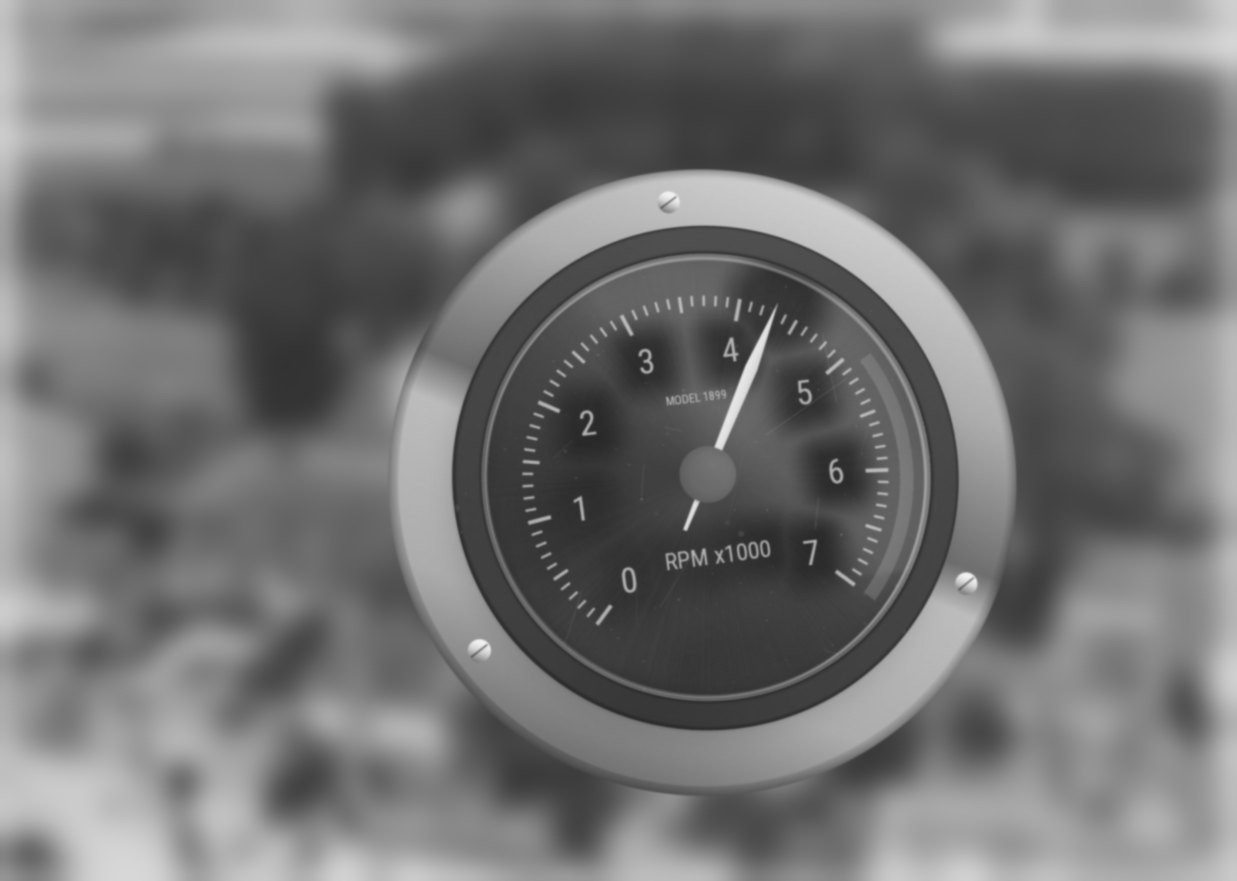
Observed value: 4300,rpm
